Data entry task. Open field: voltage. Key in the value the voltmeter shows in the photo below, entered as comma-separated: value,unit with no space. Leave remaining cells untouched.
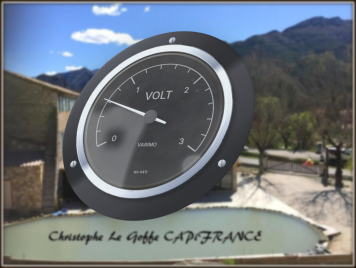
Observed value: 0.6,V
